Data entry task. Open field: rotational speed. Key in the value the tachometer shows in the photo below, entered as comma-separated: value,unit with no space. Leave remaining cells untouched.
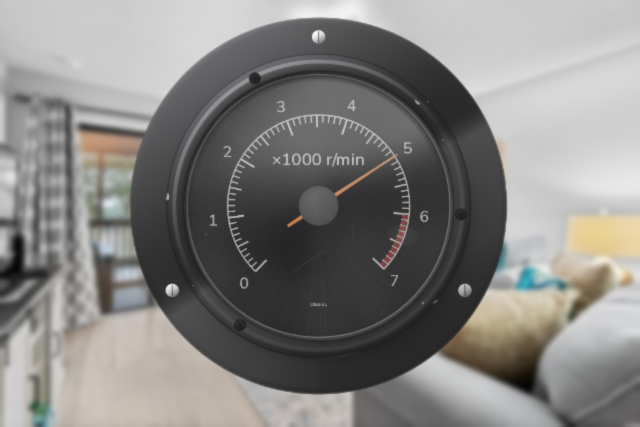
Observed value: 5000,rpm
